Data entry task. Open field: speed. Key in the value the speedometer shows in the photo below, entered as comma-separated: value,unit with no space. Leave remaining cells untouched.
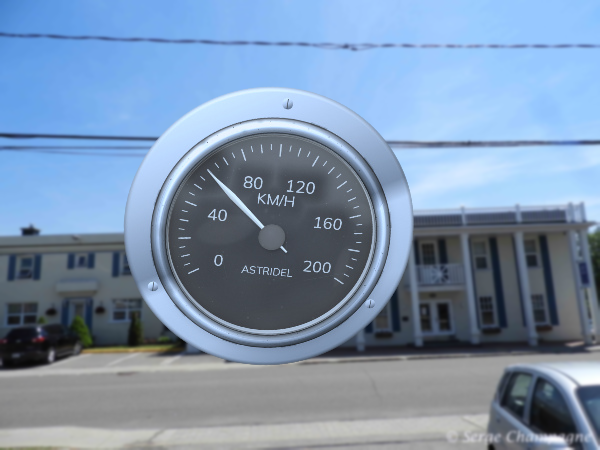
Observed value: 60,km/h
